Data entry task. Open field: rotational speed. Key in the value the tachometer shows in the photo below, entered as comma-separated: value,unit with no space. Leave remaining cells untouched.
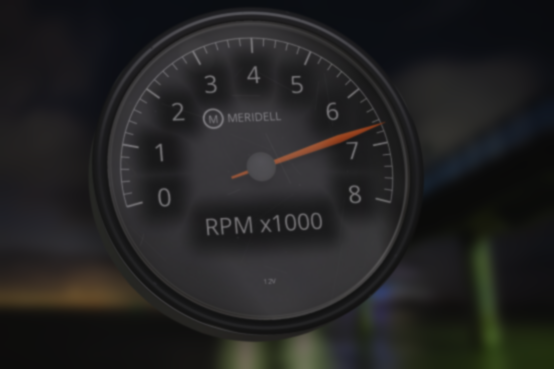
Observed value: 6700,rpm
